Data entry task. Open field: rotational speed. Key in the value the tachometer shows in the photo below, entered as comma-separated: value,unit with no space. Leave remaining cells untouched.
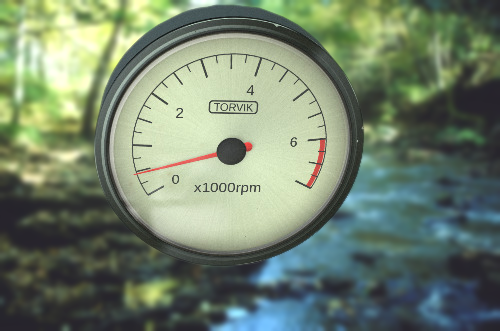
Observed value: 500,rpm
